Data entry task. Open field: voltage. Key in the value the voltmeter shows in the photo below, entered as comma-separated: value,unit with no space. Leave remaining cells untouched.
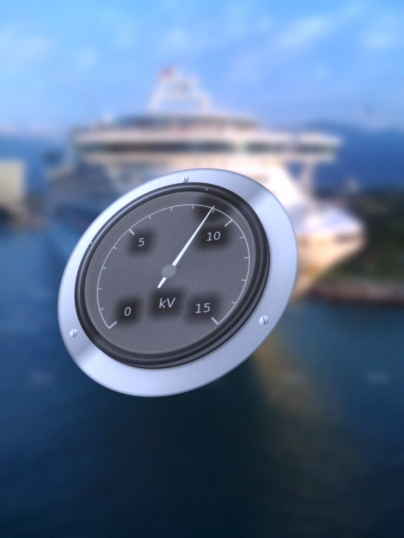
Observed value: 9,kV
